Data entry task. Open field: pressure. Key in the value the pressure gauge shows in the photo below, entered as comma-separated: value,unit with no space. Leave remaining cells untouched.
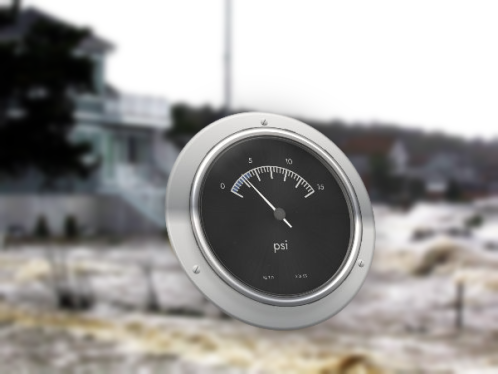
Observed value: 2.5,psi
